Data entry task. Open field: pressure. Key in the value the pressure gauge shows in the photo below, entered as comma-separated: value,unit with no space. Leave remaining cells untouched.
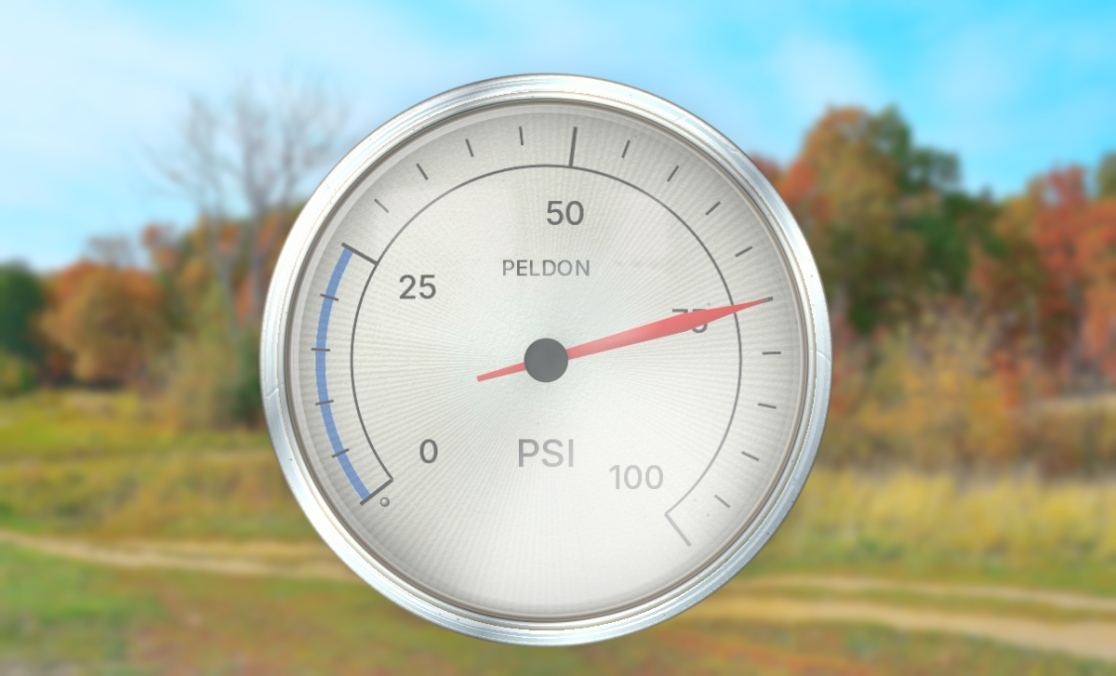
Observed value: 75,psi
